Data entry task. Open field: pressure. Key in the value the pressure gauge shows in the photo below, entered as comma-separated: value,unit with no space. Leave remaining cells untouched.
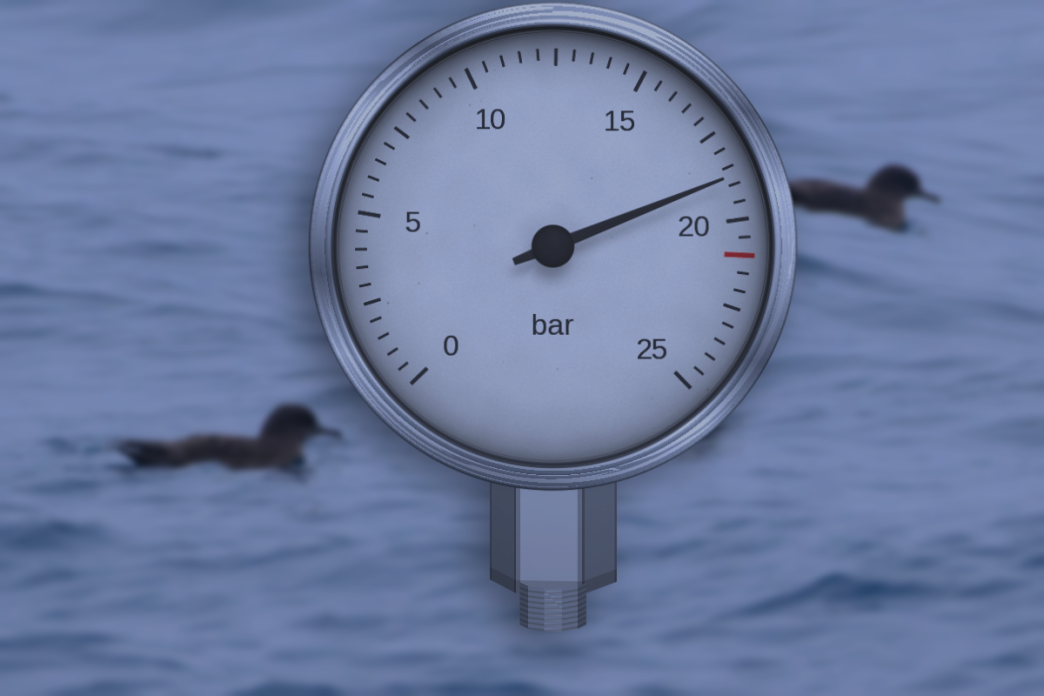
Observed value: 18.75,bar
